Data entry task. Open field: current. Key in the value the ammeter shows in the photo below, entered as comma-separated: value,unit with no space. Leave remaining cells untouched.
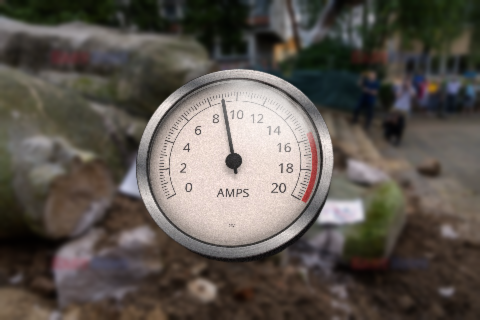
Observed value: 9,A
